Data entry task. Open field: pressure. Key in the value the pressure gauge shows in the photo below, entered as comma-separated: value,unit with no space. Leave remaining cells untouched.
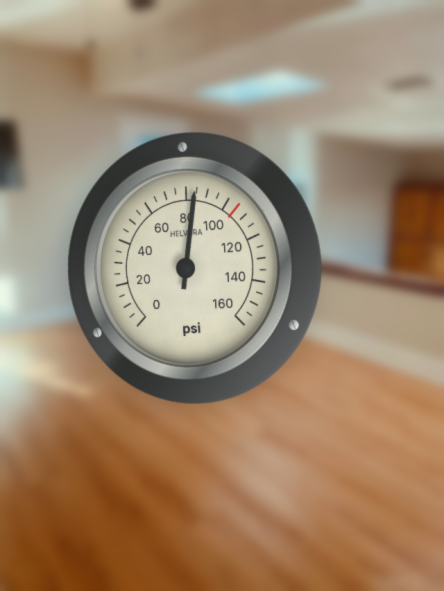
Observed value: 85,psi
